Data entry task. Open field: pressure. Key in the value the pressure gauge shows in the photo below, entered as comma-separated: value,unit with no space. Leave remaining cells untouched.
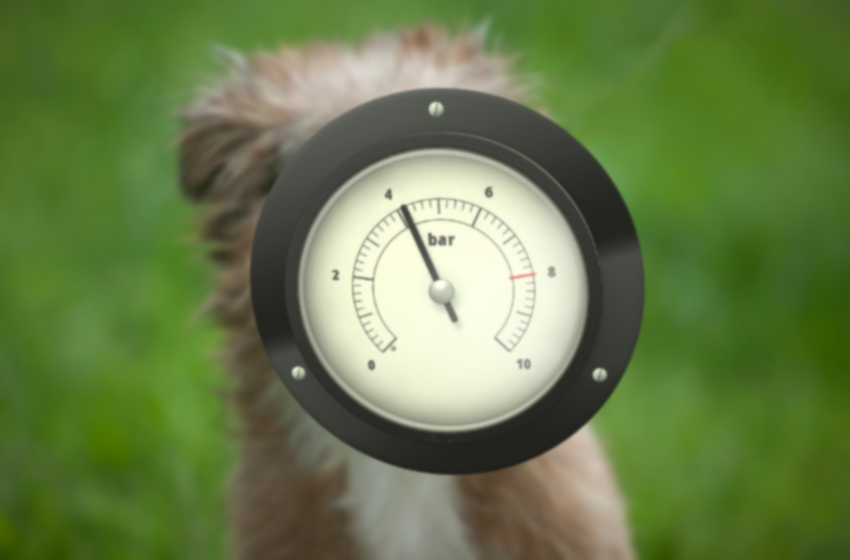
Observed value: 4.2,bar
